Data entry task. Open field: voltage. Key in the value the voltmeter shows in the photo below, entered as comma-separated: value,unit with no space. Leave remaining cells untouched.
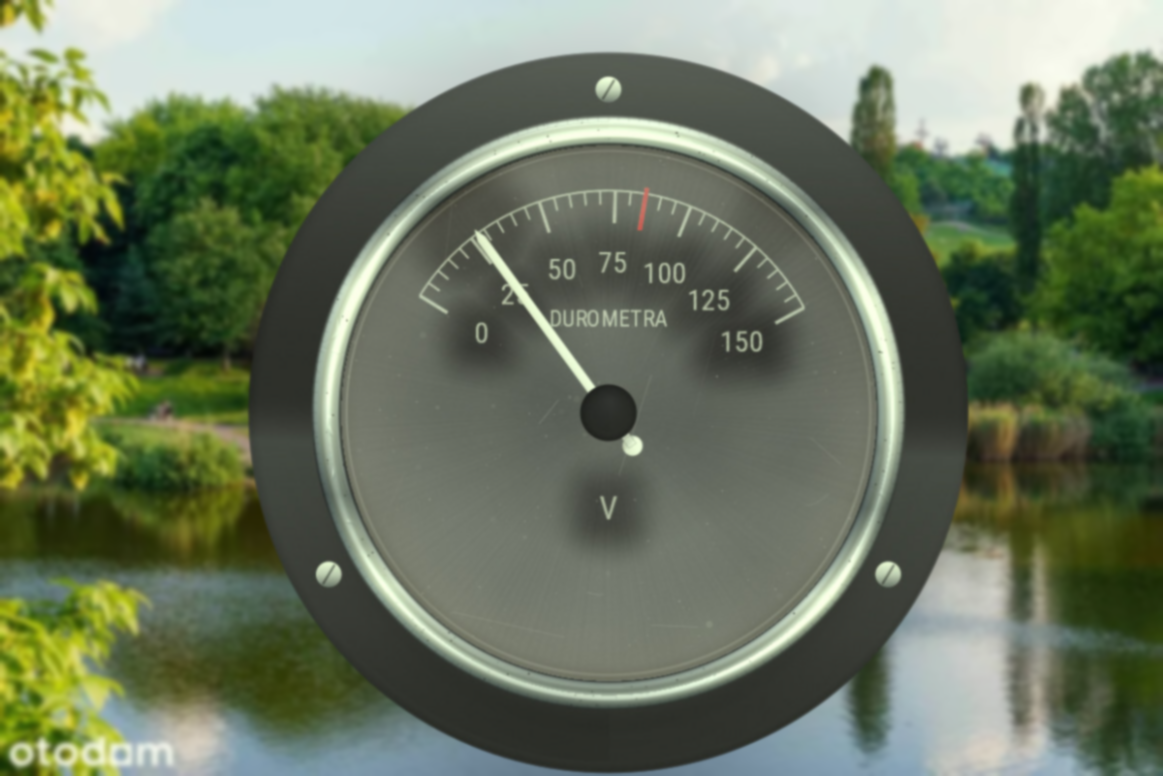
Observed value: 27.5,V
